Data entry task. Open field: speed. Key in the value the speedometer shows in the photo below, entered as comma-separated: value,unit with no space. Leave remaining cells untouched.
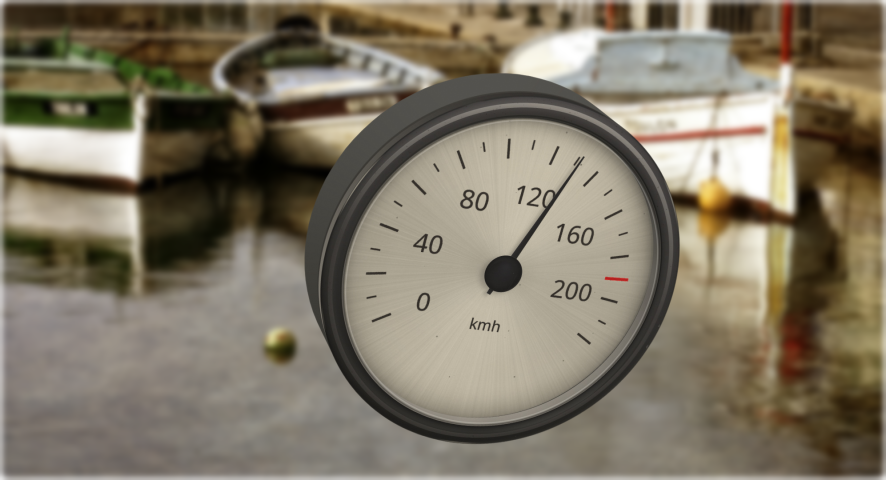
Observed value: 130,km/h
